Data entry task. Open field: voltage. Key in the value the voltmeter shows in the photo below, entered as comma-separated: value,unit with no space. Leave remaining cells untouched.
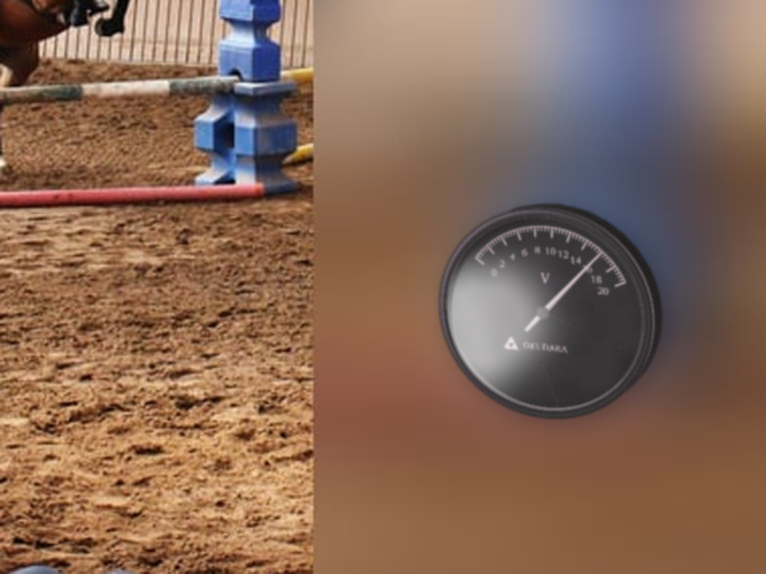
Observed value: 16,V
